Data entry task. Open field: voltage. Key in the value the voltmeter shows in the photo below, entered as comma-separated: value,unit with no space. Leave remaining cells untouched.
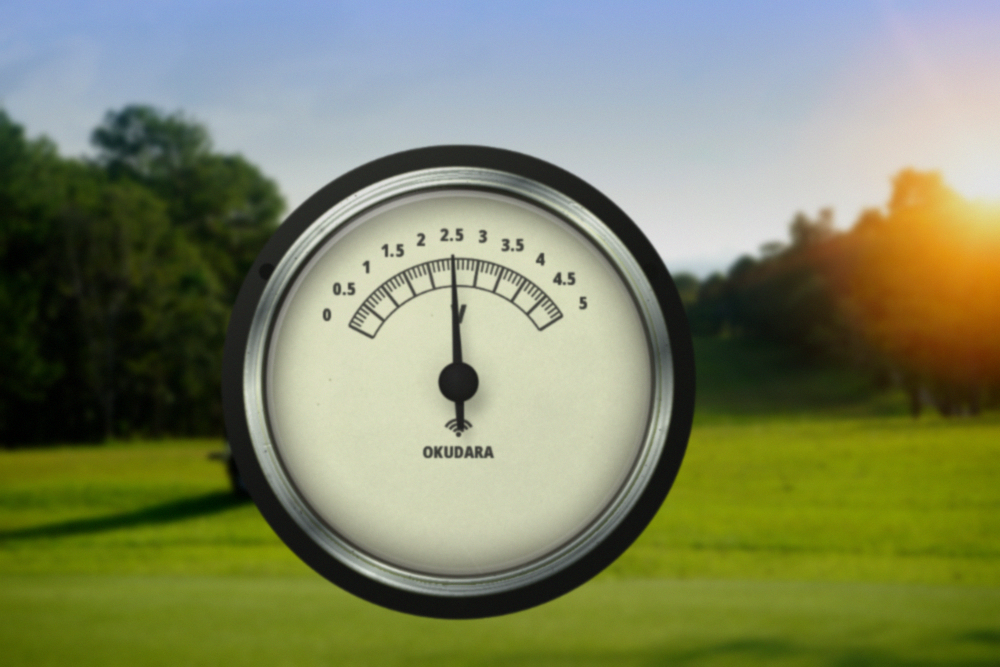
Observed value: 2.5,V
